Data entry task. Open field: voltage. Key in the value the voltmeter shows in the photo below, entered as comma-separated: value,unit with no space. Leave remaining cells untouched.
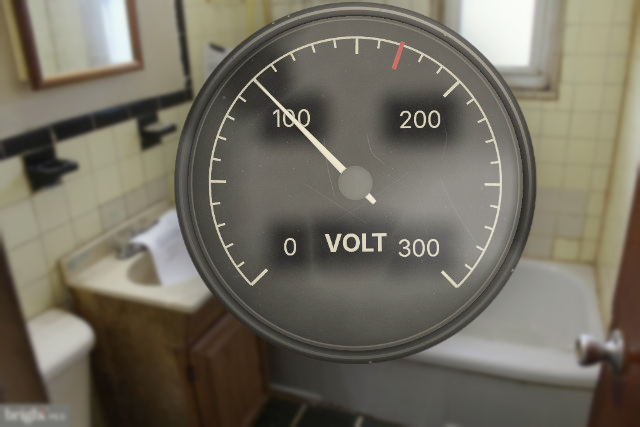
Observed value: 100,V
